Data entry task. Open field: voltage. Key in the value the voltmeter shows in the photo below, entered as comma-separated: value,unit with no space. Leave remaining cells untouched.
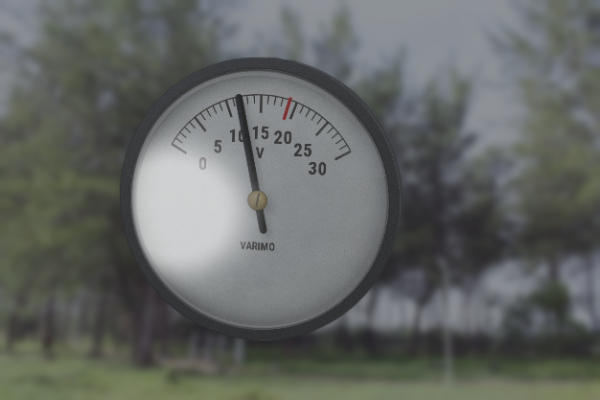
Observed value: 12,V
